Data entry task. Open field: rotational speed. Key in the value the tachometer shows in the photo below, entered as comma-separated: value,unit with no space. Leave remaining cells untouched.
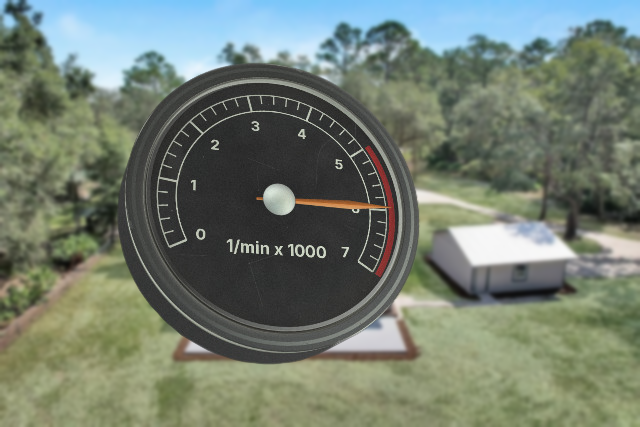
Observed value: 6000,rpm
